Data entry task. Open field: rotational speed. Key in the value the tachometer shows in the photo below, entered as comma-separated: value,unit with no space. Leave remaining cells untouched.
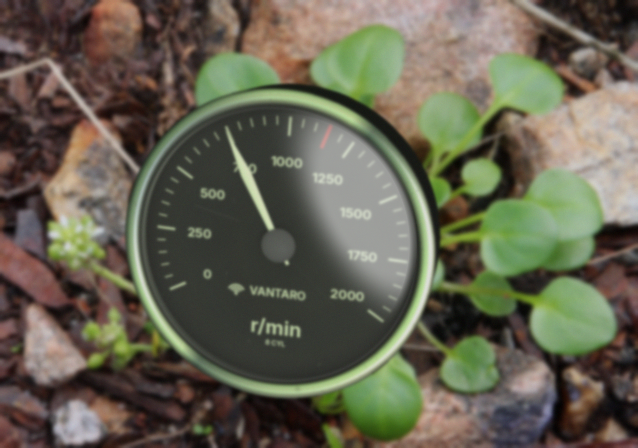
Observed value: 750,rpm
